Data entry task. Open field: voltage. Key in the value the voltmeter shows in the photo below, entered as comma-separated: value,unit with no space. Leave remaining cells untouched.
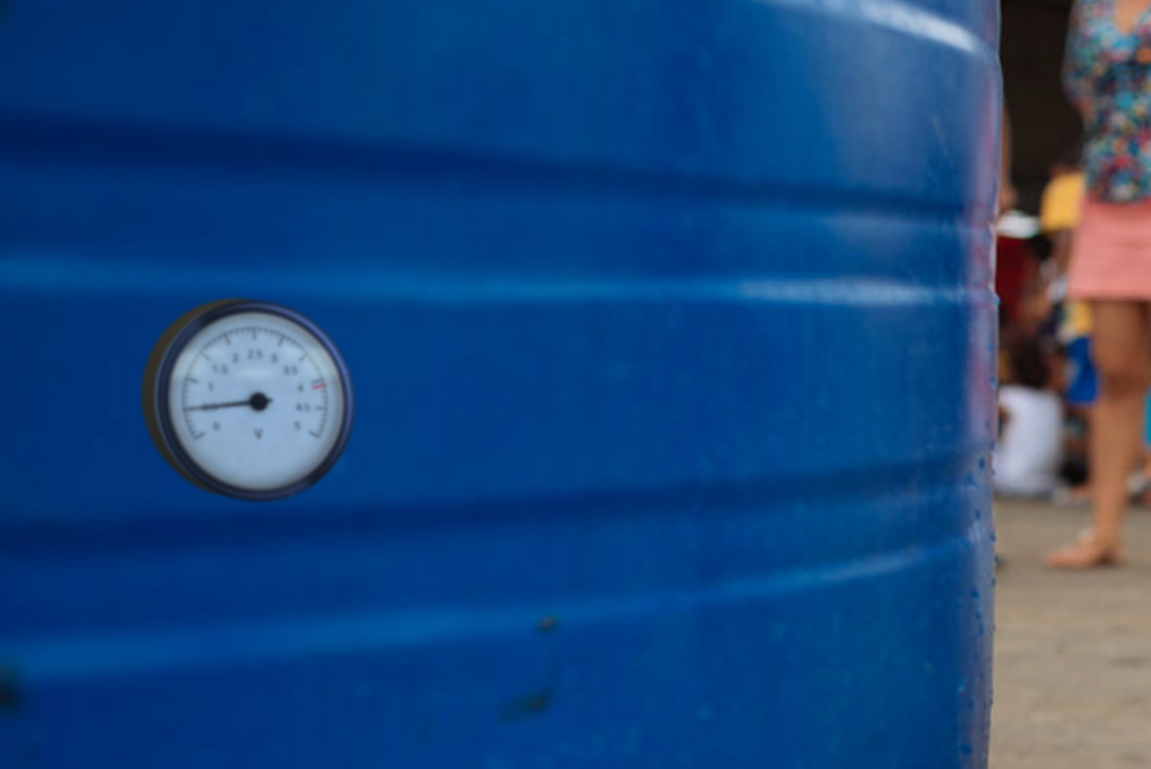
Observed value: 0.5,V
